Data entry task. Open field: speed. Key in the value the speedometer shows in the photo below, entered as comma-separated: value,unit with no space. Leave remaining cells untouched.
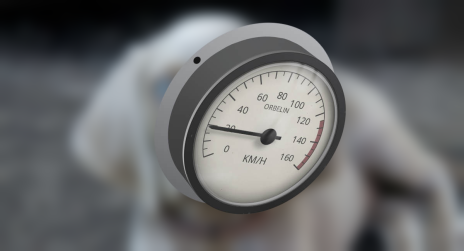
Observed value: 20,km/h
